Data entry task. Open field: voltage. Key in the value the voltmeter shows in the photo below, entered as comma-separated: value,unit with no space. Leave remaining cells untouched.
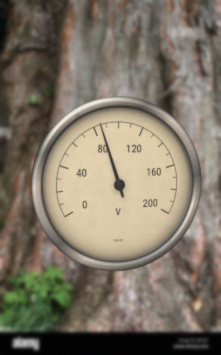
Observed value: 85,V
